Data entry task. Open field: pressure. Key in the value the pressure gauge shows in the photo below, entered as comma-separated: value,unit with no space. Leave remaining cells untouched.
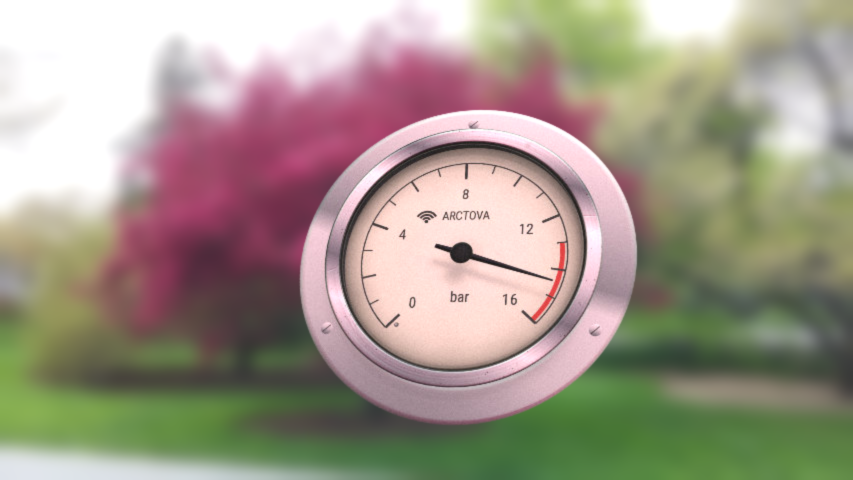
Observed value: 14.5,bar
